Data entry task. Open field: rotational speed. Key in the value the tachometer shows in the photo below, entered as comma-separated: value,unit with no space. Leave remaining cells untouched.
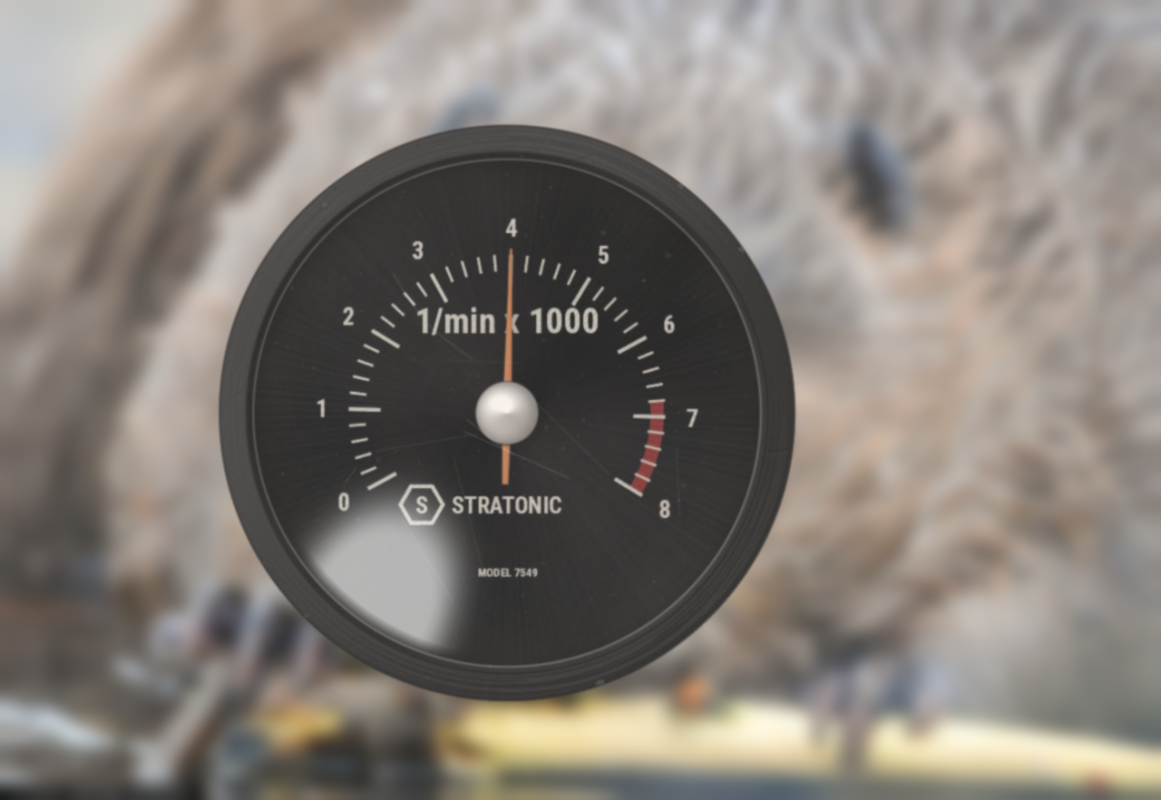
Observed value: 4000,rpm
